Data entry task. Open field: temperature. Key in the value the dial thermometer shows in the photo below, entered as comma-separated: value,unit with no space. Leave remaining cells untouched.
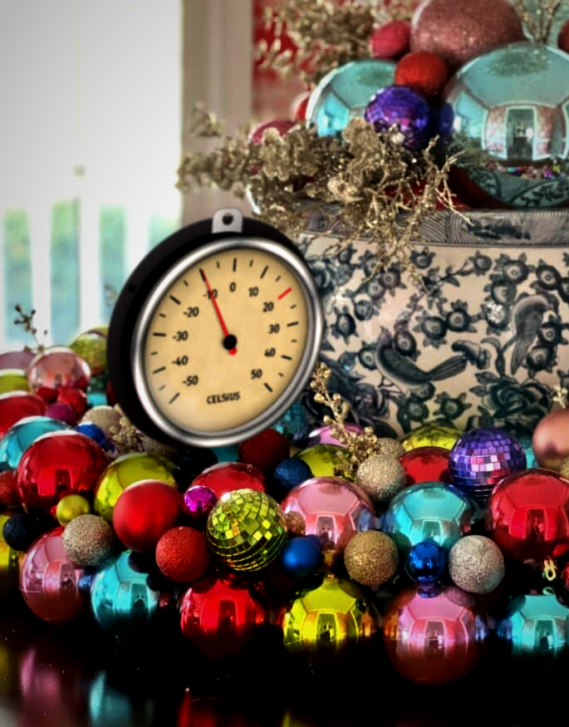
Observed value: -10,°C
